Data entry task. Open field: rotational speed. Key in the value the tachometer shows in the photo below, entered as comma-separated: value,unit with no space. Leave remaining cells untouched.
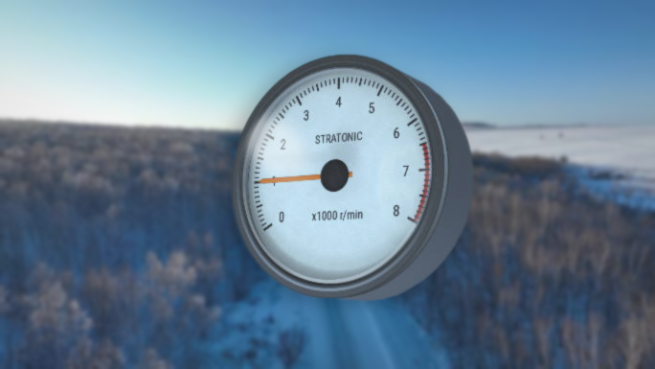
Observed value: 1000,rpm
